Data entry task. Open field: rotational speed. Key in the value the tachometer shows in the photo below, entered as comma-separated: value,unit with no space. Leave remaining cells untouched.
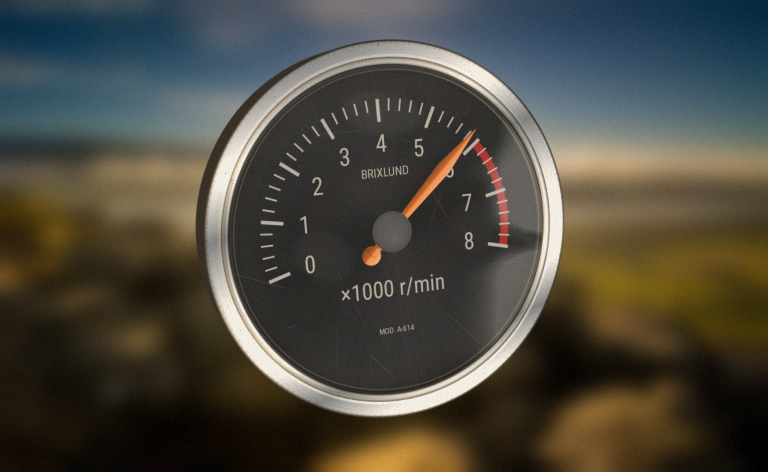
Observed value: 5800,rpm
